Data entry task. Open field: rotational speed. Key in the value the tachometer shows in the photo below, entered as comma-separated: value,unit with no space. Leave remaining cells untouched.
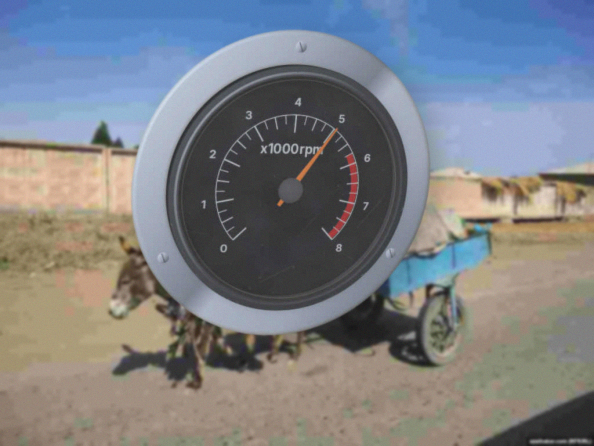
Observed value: 5000,rpm
